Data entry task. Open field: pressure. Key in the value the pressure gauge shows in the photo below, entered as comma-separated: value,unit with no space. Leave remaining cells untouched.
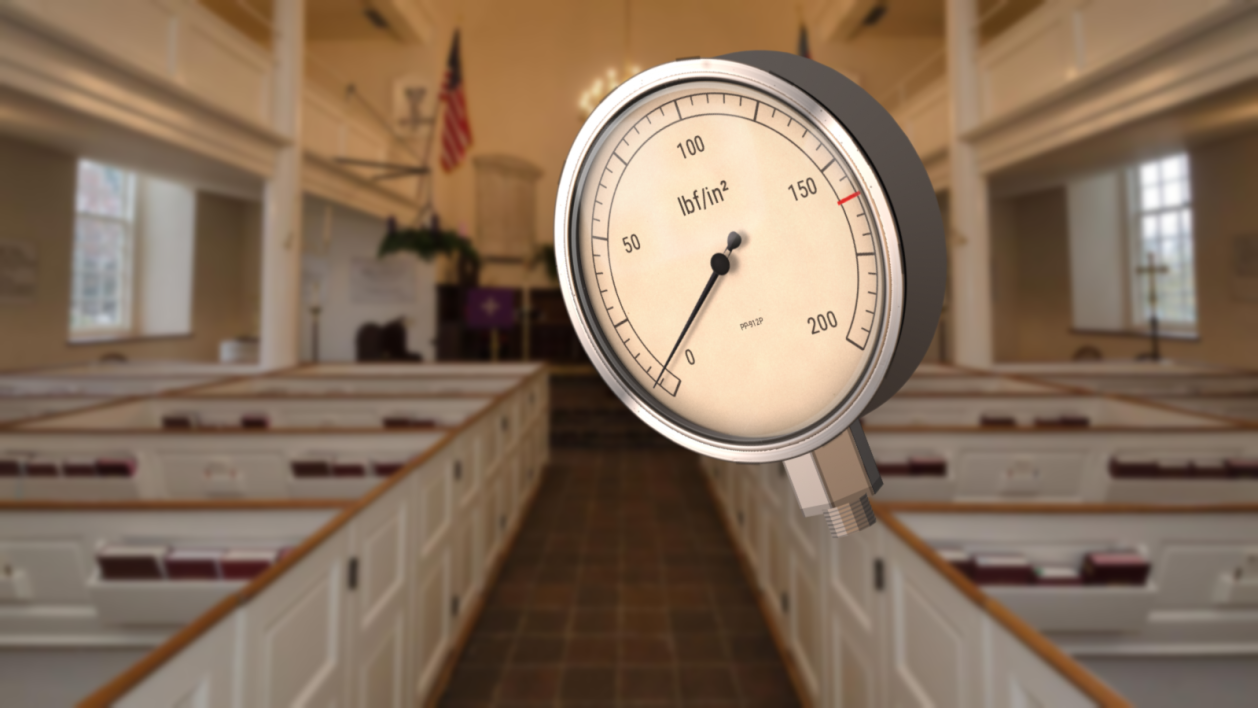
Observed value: 5,psi
